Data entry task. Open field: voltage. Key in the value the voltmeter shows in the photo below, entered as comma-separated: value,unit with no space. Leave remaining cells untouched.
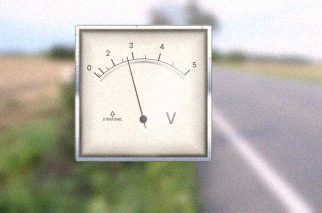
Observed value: 2.75,V
